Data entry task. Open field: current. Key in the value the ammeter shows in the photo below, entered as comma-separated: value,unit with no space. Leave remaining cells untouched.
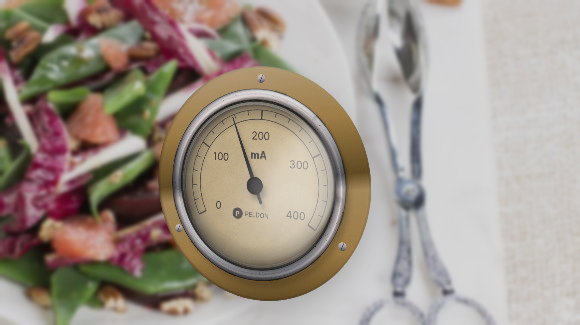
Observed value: 160,mA
